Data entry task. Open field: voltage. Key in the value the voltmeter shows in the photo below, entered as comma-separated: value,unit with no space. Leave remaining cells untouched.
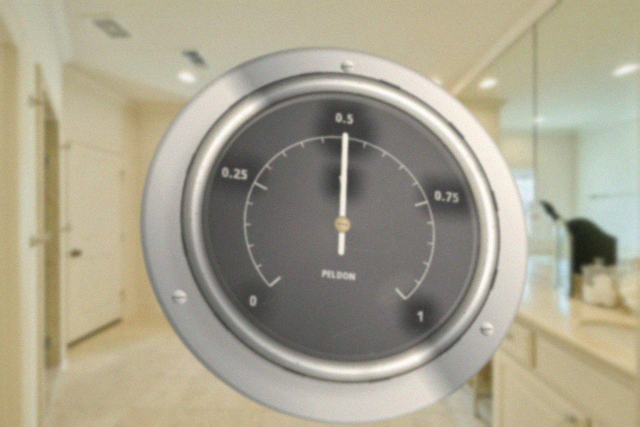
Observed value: 0.5,V
